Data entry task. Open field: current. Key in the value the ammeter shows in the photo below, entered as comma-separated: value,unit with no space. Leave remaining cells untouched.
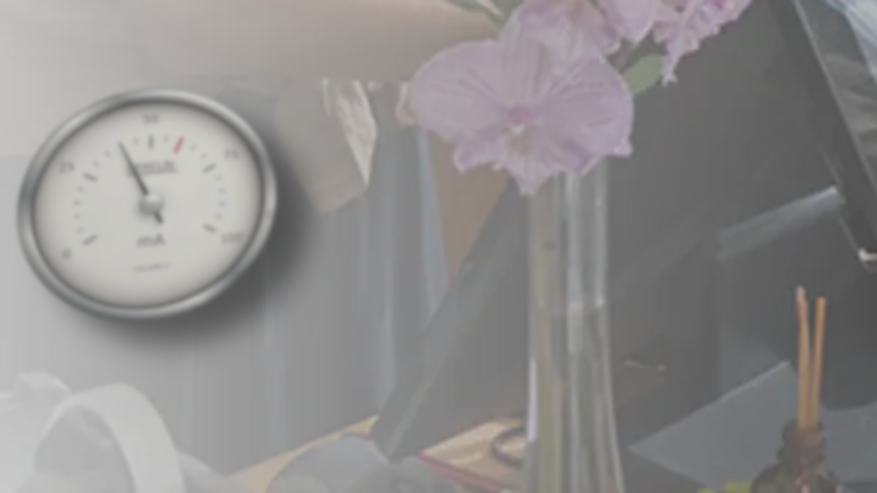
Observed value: 40,mA
